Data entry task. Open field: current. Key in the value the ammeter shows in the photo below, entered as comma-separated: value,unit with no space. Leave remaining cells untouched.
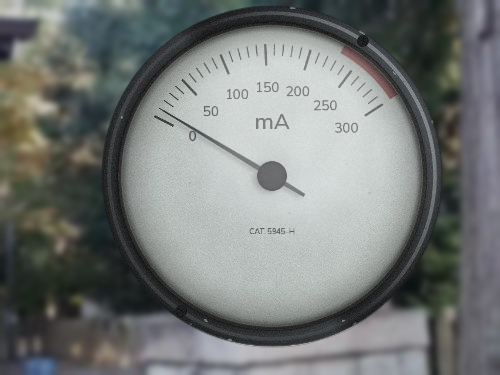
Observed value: 10,mA
